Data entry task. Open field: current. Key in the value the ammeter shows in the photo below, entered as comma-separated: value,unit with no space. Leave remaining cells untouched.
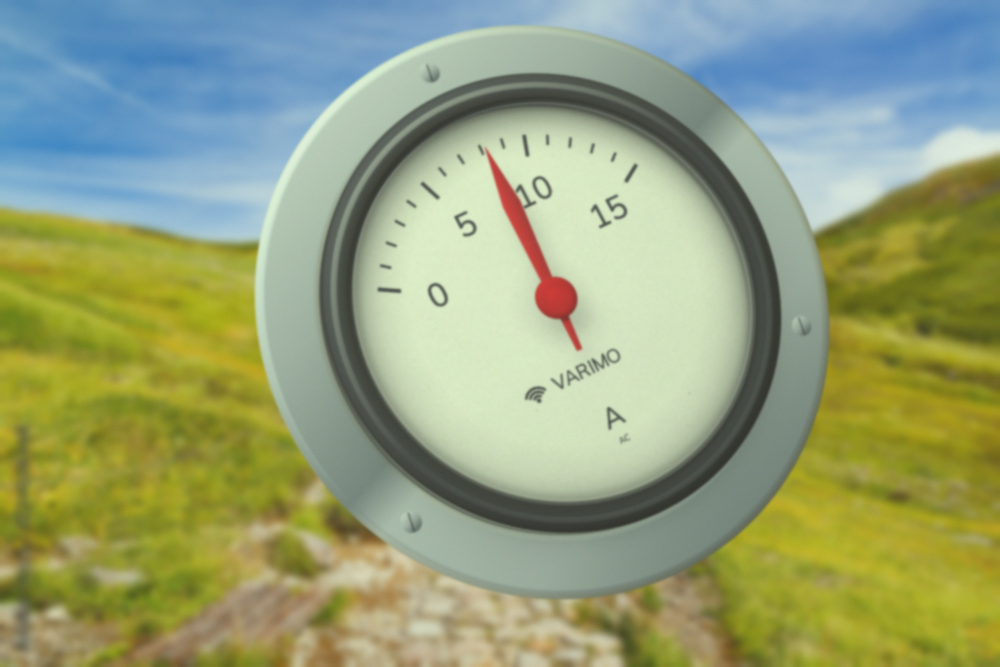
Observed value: 8,A
